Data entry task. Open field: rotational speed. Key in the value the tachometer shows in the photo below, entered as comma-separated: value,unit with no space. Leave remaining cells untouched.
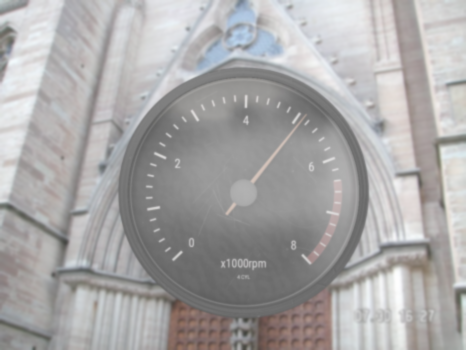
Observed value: 5100,rpm
